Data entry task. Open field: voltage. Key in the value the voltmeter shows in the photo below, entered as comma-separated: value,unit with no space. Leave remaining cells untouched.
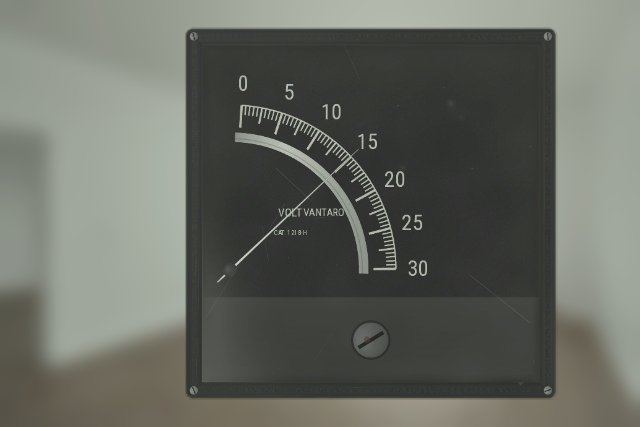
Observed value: 15,V
